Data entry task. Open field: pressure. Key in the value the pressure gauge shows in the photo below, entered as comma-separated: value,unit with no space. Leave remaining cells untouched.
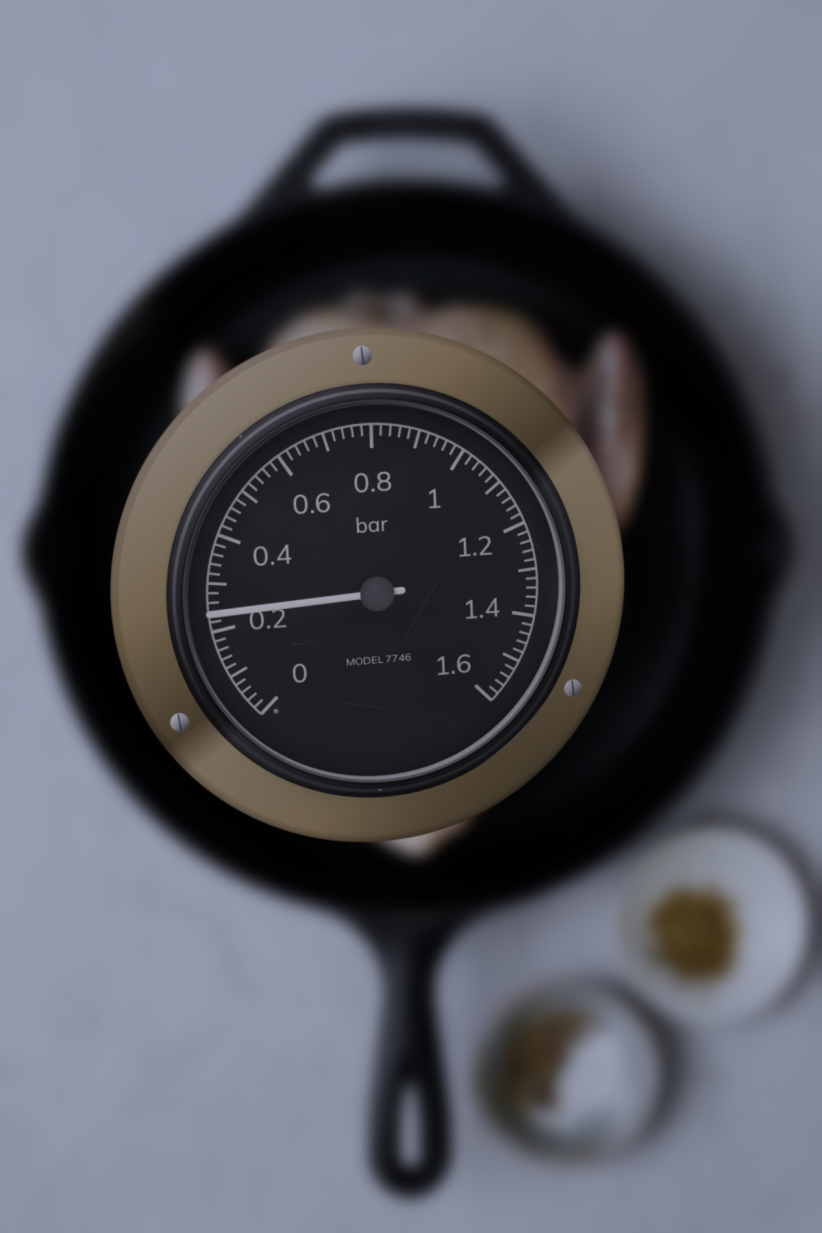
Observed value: 0.24,bar
